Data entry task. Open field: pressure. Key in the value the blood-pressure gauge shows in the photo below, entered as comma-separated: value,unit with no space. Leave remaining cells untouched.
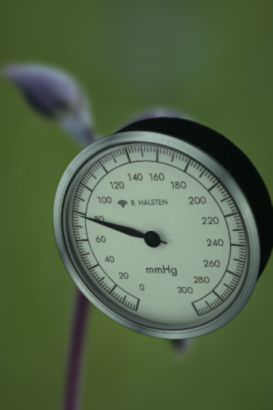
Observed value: 80,mmHg
